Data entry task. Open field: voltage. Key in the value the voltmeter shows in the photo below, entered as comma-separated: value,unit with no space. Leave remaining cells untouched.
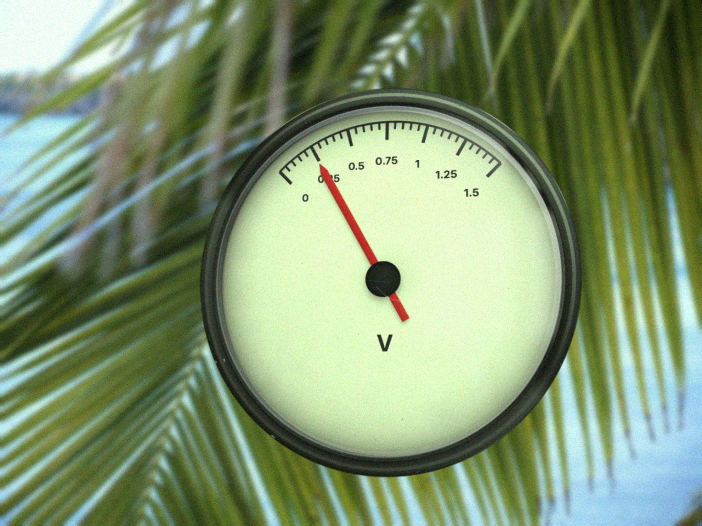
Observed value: 0.25,V
